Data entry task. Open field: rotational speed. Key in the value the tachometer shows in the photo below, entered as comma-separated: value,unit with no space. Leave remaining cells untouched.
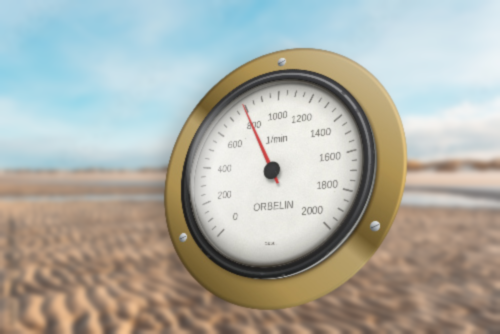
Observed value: 800,rpm
